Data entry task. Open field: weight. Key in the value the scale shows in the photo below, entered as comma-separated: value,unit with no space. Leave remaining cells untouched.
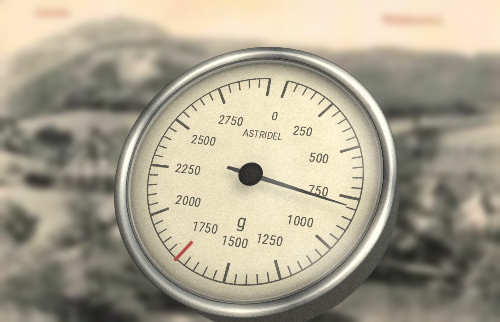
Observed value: 800,g
